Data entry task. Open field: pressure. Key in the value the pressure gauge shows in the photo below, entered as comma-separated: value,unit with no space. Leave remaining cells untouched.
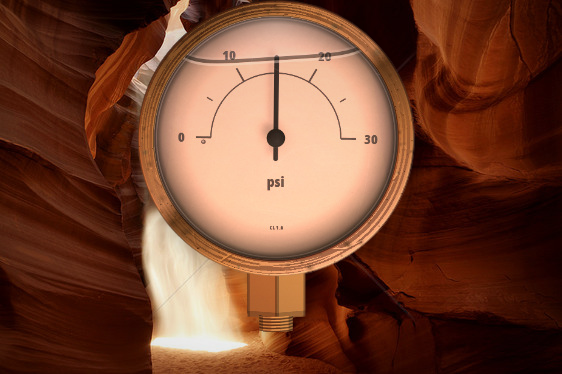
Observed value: 15,psi
